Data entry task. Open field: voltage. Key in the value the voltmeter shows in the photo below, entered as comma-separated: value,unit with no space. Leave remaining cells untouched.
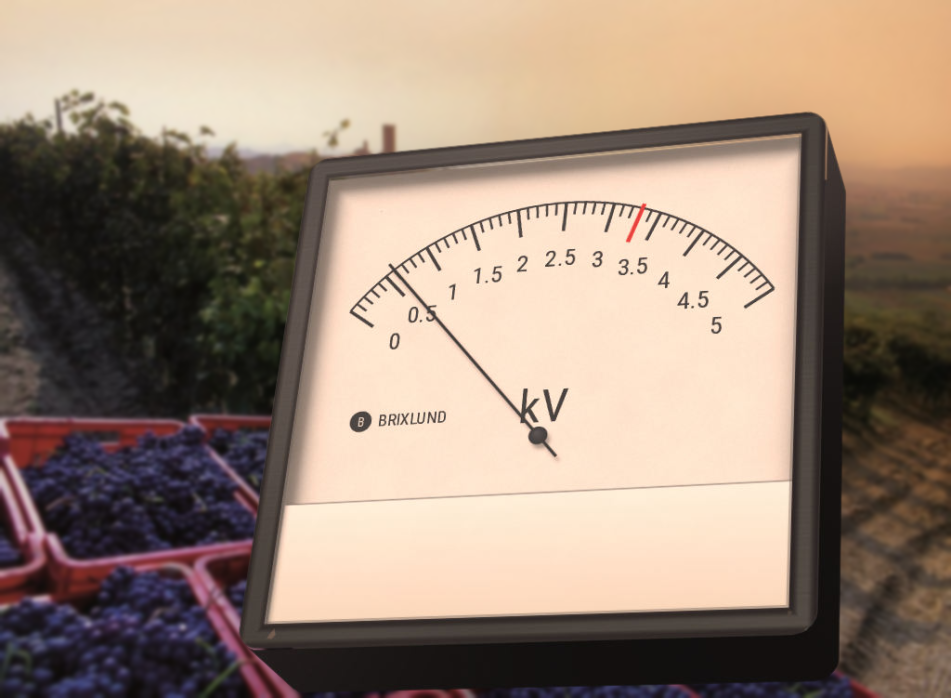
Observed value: 0.6,kV
